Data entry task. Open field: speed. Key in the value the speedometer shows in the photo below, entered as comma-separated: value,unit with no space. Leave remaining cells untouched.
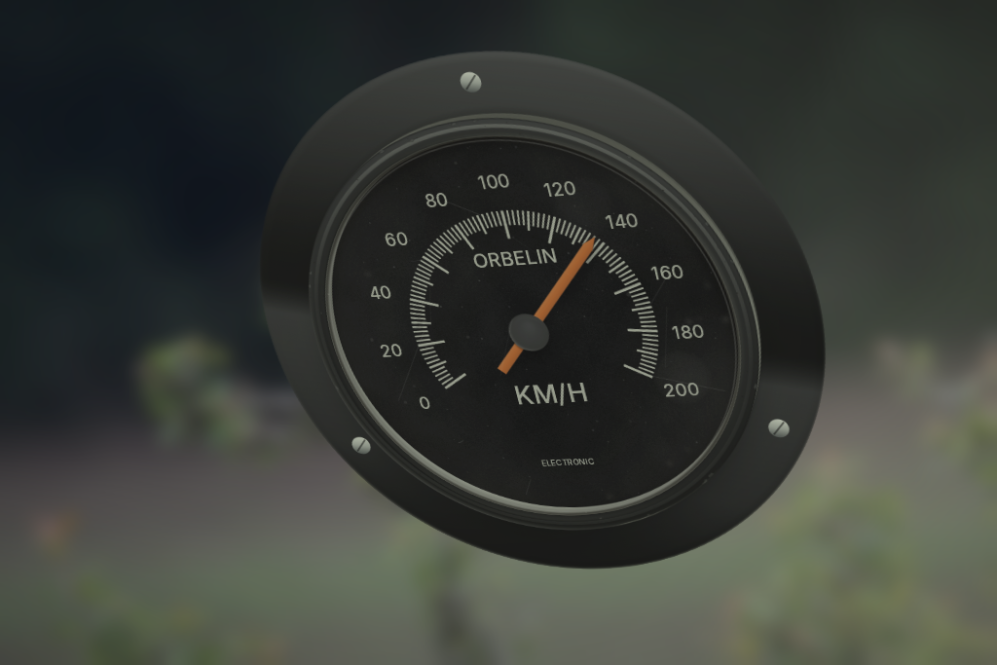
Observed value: 136,km/h
